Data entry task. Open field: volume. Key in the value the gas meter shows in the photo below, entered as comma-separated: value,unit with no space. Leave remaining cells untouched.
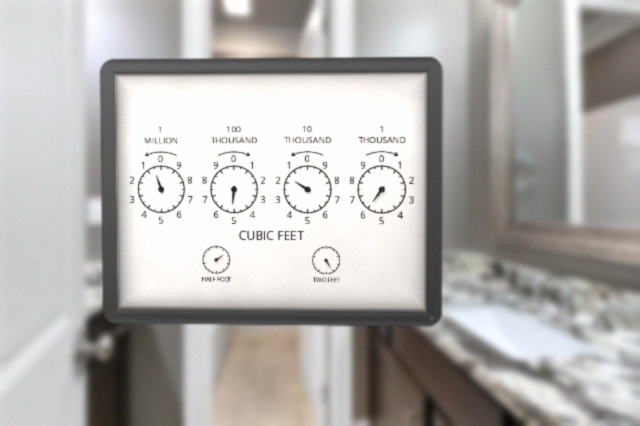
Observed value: 51600,ft³
